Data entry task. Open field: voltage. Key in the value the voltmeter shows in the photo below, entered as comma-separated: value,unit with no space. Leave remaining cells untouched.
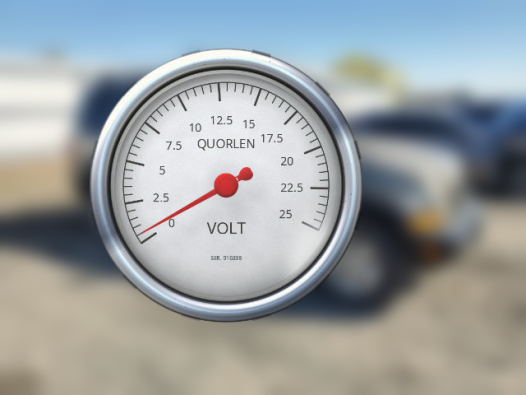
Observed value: 0.5,V
